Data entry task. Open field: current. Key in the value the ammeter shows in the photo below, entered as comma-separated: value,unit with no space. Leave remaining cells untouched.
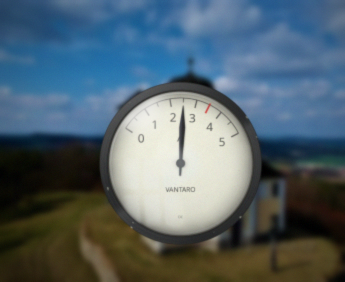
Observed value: 2.5,A
